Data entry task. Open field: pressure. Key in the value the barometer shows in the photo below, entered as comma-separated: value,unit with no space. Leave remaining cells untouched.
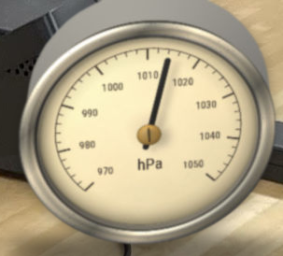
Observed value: 1014,hPa
